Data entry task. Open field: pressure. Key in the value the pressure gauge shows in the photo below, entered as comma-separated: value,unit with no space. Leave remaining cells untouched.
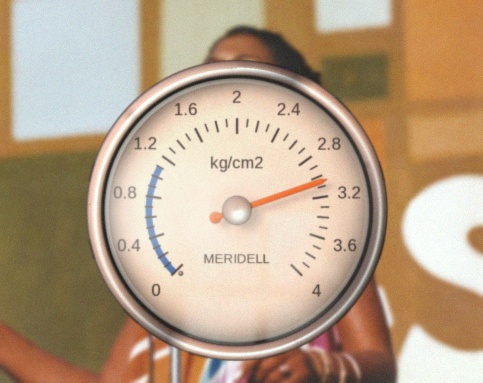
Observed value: 3.05,kg/cm²
